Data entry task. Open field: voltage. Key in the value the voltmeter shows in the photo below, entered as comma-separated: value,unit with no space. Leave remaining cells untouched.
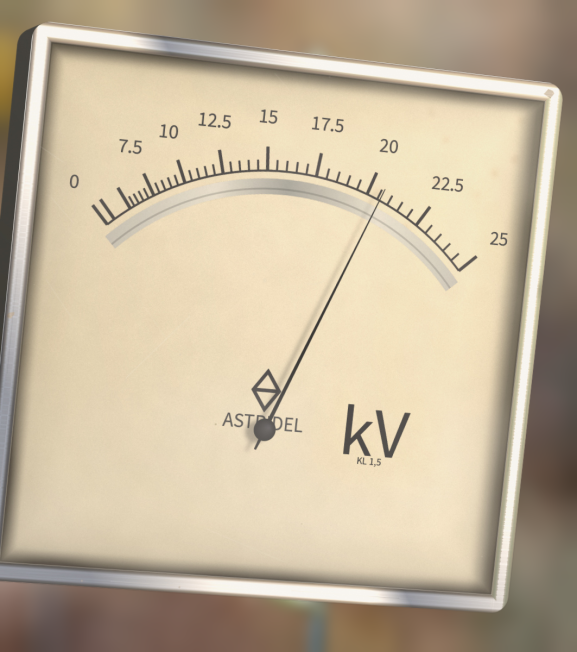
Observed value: 20.5,kV
